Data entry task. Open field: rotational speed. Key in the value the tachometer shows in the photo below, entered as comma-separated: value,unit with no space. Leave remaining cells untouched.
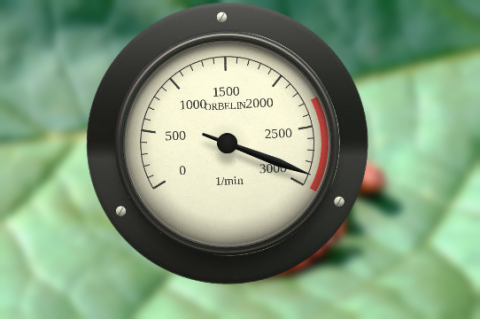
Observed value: 2900,rpm
